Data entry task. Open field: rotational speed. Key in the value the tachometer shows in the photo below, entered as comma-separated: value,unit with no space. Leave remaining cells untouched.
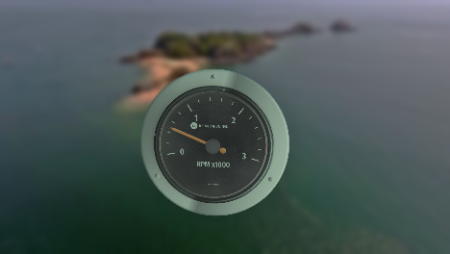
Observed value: 500,rpm
